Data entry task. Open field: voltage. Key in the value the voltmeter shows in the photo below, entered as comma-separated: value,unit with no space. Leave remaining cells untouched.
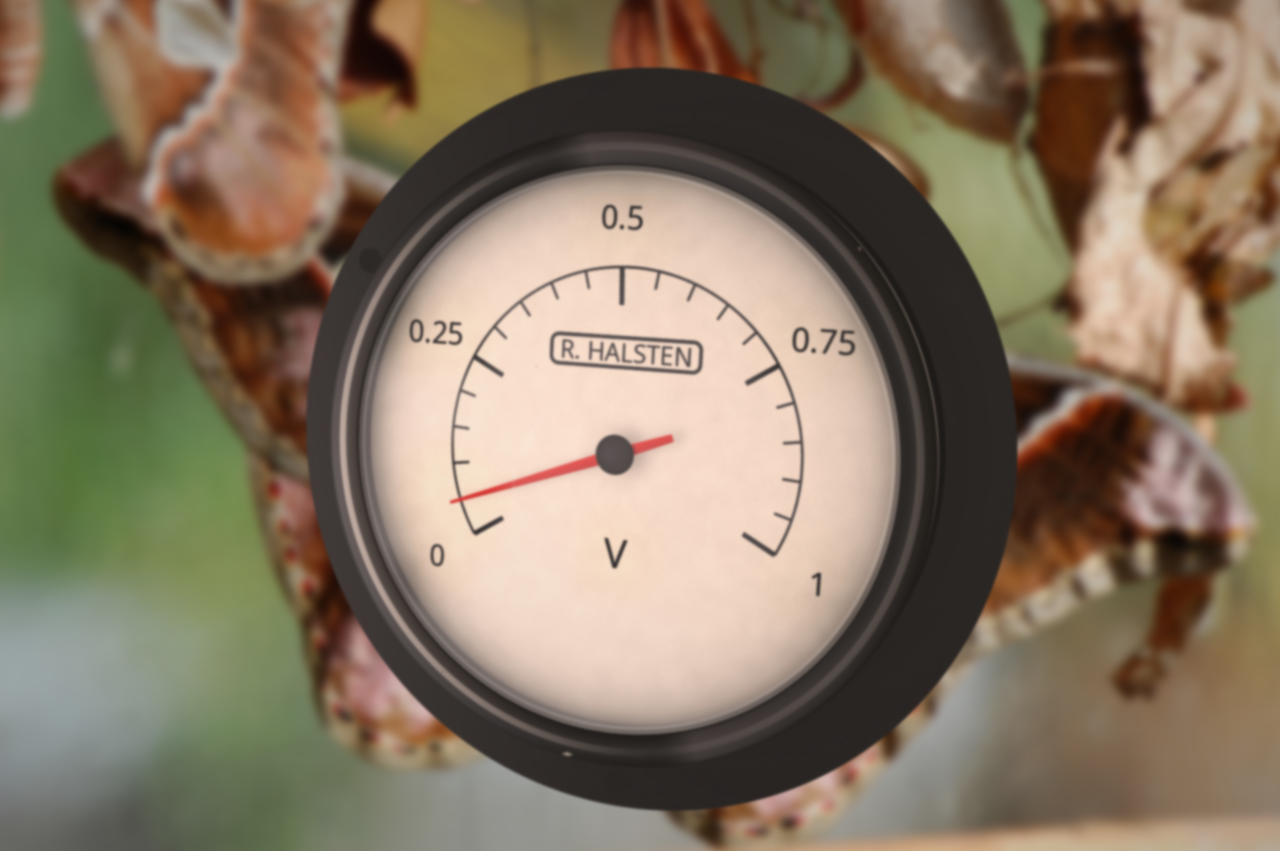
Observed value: 0.05,V
